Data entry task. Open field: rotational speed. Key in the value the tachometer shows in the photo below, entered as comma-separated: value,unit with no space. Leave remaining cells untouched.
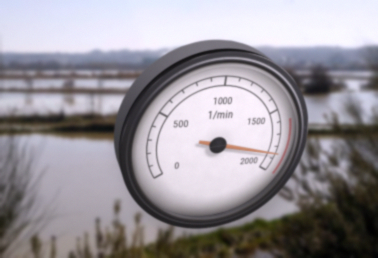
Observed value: 1850,rpm
